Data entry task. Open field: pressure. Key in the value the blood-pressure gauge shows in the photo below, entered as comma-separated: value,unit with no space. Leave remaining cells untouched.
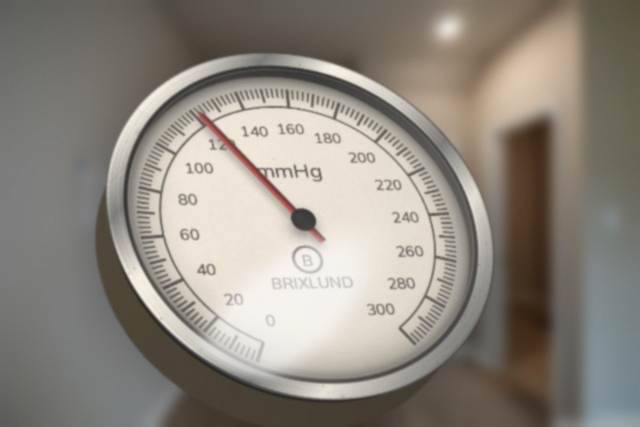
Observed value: 120,mmHg
